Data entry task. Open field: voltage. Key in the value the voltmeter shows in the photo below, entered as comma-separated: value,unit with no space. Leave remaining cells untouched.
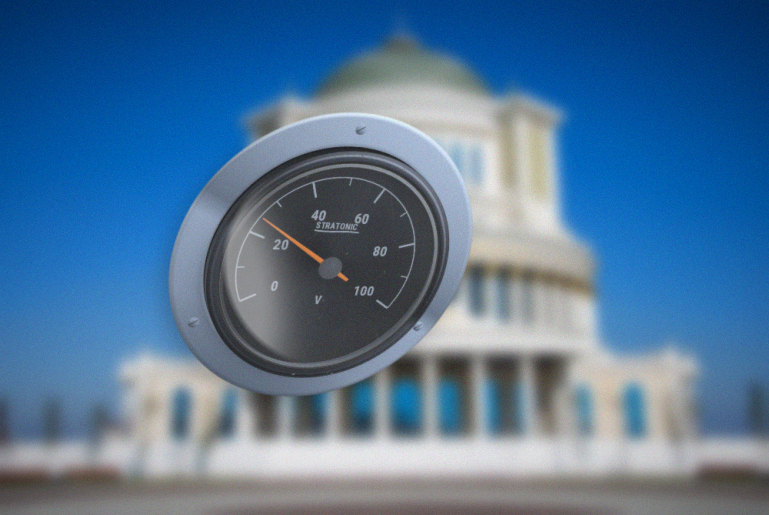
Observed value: 25,V
